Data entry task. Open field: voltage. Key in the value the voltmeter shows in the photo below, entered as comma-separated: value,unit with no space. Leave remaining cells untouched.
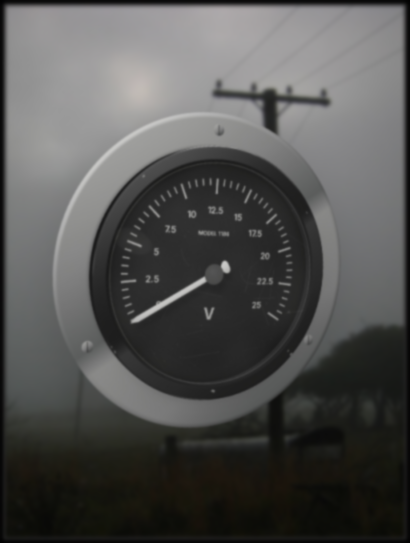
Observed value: 0,V
